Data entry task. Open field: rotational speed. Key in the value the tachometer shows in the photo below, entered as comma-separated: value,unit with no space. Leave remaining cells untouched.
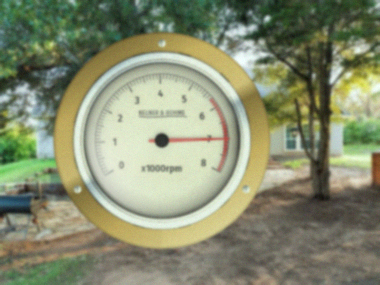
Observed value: 7000,rpm
